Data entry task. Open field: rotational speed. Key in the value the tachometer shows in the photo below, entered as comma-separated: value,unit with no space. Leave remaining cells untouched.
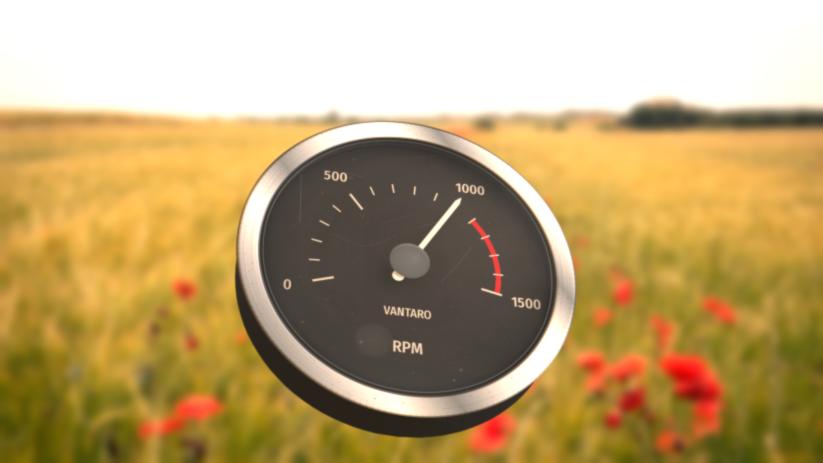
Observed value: 1000,rpm
